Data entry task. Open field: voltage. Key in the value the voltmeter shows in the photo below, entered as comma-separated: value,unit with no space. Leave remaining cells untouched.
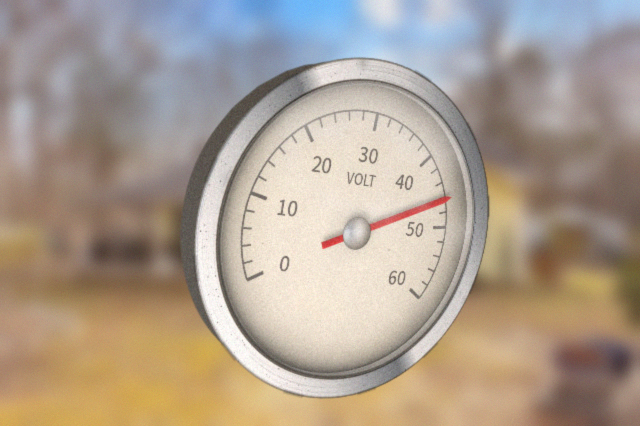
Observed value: 46,V
